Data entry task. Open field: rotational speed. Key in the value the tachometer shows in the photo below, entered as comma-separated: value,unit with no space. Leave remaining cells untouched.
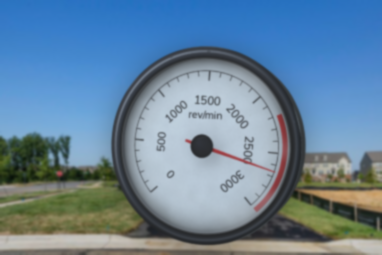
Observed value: 2650,rpm
